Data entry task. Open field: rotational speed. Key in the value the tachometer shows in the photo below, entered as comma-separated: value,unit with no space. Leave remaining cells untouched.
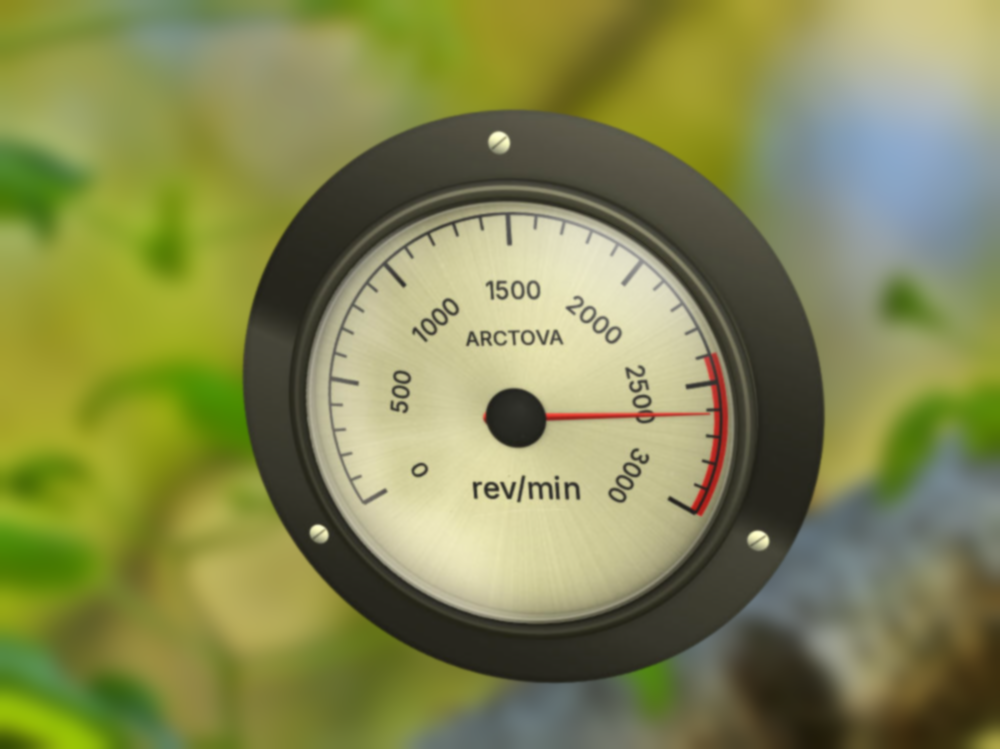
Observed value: 2600,rpm
